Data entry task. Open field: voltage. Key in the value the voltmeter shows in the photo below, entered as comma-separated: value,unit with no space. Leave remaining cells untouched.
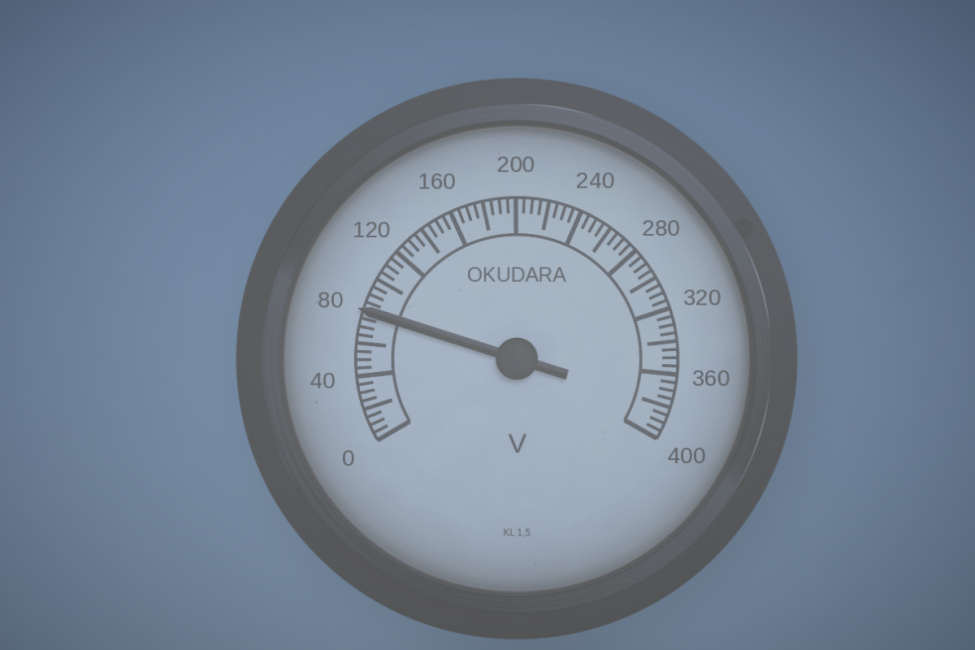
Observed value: 80,V
